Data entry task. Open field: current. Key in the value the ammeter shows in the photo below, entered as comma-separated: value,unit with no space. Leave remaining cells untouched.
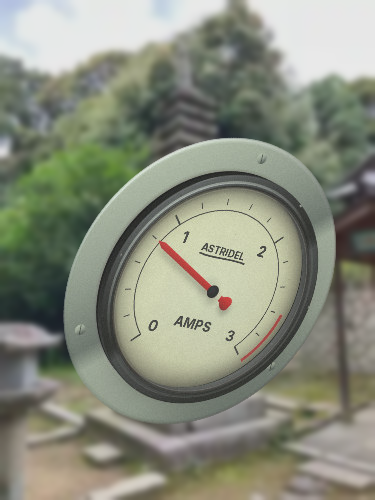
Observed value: 0.8,A
